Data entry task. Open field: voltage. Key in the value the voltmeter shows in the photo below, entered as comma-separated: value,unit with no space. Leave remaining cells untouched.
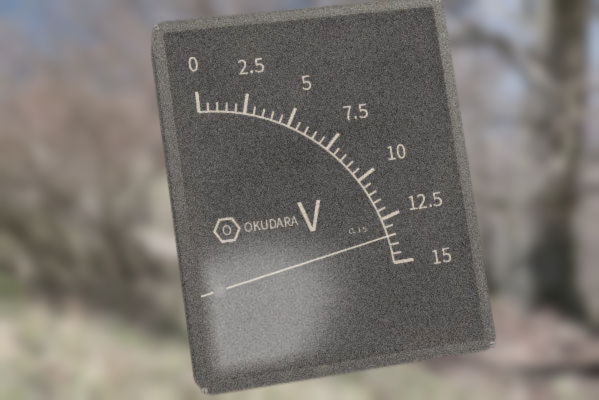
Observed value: 13.5,V
